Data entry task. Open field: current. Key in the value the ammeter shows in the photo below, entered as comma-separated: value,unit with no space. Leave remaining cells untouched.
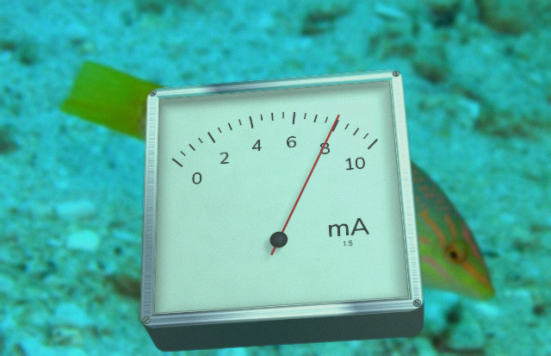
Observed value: 8,mA
